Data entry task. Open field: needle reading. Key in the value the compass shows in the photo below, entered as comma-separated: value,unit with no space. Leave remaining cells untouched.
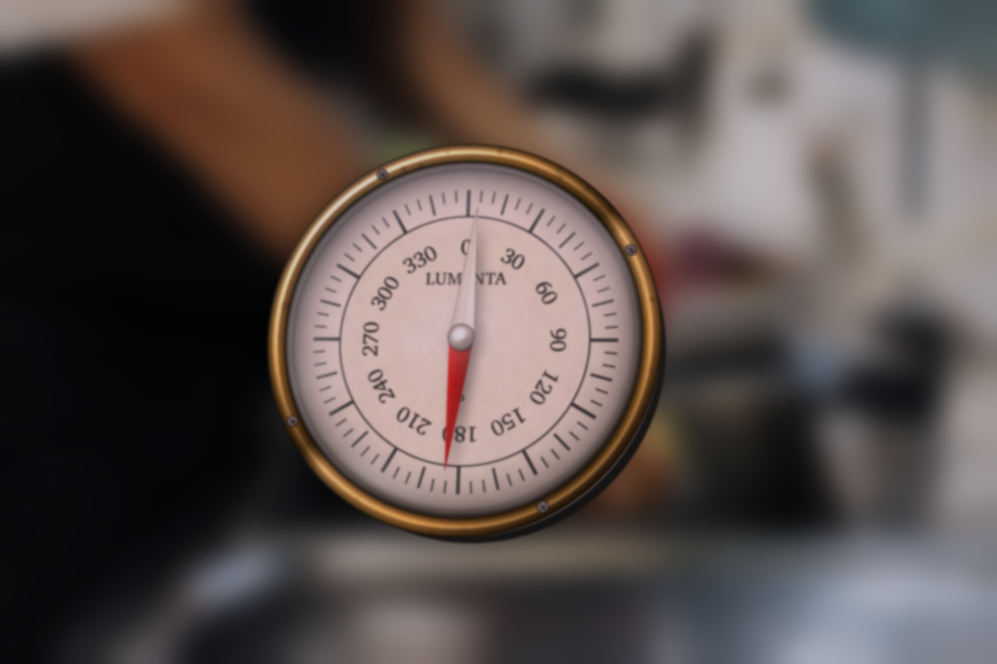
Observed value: 185,°
